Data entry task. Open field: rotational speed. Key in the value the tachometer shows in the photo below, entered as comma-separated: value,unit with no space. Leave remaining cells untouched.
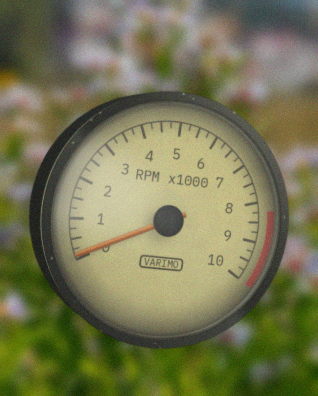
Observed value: 125,rpm
